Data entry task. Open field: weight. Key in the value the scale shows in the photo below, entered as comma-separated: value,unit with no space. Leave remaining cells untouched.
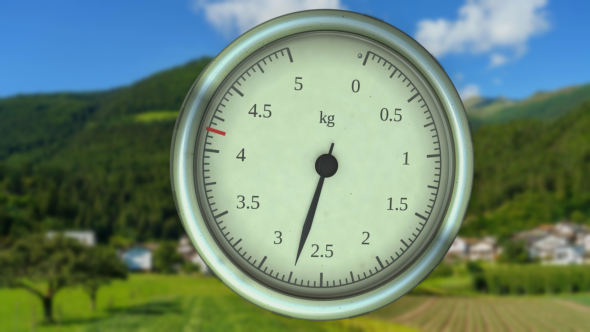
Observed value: 2.75,kg
